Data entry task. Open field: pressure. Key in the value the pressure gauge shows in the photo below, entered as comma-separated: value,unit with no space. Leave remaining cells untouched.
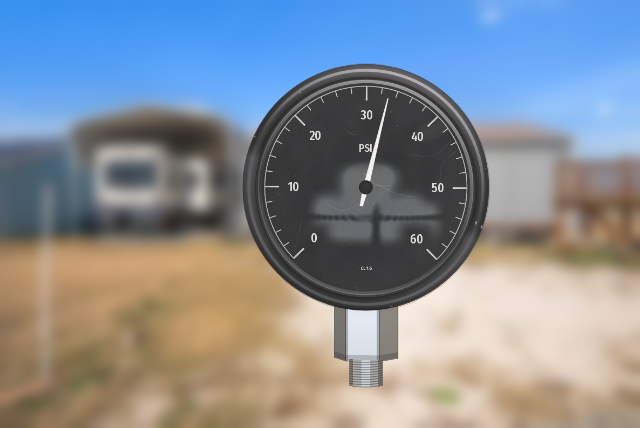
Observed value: 33,psi
